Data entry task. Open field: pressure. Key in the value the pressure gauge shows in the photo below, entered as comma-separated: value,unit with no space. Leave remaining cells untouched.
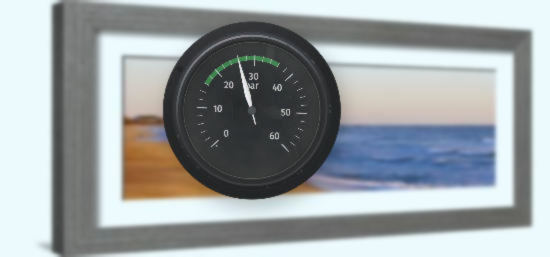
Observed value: 26,bar
